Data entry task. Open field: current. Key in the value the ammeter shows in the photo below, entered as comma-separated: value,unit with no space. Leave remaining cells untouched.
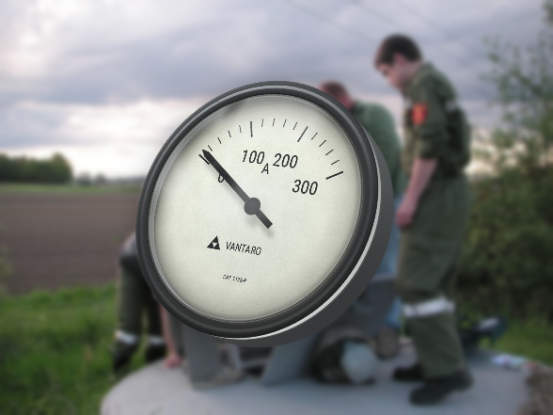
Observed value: 10,A
